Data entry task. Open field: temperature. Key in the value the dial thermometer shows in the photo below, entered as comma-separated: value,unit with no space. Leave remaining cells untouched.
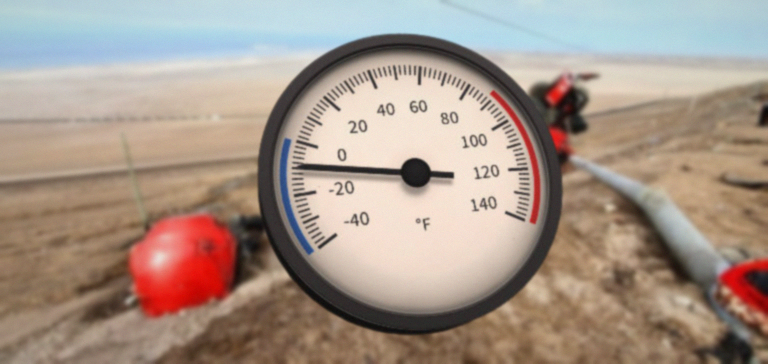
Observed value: -10,°F
